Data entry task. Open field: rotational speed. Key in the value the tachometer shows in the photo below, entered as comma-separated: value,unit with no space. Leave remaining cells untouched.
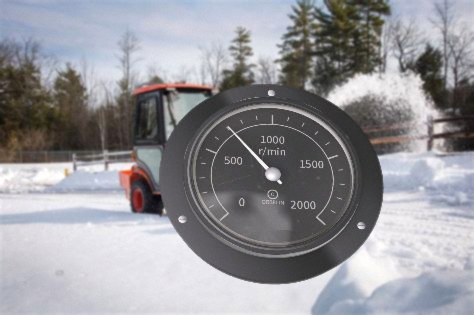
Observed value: 700,rpm
